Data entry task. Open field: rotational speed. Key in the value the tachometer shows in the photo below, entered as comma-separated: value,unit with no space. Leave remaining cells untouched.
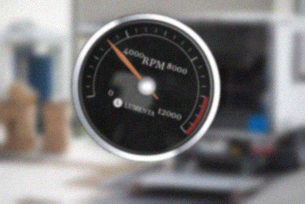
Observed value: 3000,rpm
